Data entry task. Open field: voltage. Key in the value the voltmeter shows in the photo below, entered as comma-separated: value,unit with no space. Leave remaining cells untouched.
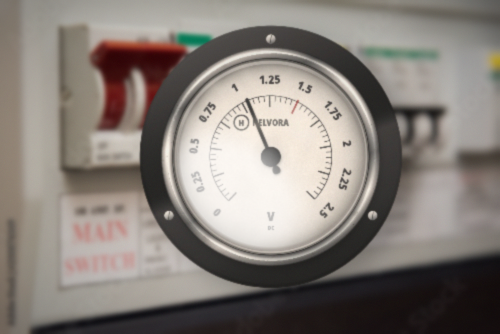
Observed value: 1.05,V
